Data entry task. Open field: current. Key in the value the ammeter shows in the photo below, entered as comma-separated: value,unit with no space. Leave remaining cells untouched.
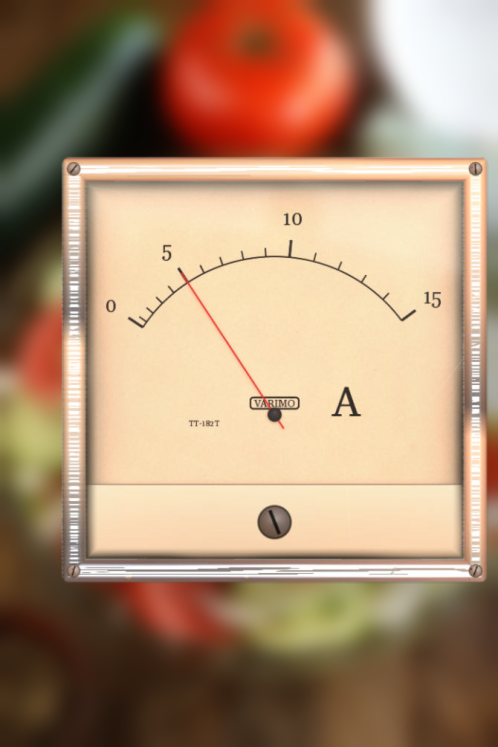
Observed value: 5,A
